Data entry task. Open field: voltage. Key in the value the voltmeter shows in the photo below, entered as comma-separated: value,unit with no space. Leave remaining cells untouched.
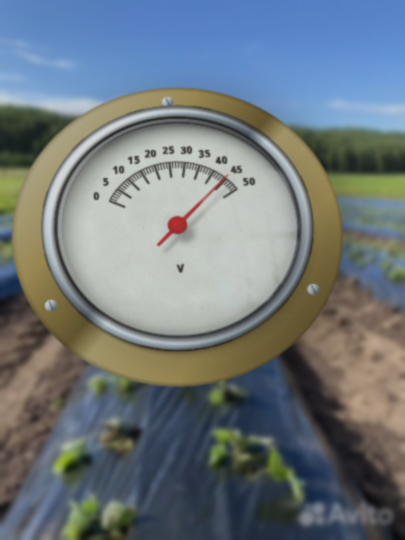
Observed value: 45,V
